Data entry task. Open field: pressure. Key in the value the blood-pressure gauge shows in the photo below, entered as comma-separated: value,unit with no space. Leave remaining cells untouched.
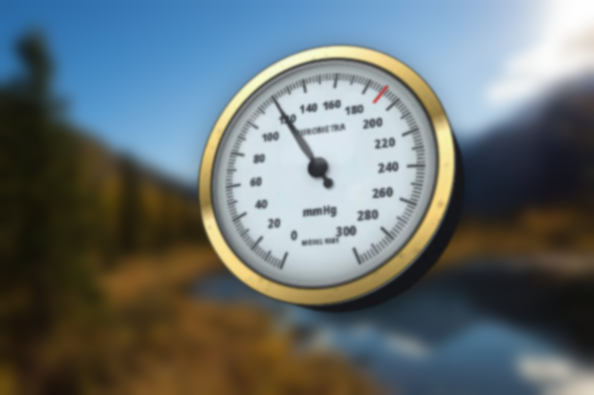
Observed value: 120,mmHg
